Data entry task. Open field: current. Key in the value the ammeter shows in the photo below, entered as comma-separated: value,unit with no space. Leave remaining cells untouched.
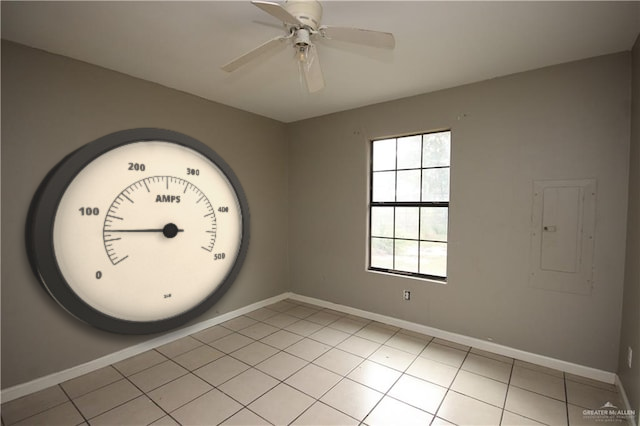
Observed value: 70,A
